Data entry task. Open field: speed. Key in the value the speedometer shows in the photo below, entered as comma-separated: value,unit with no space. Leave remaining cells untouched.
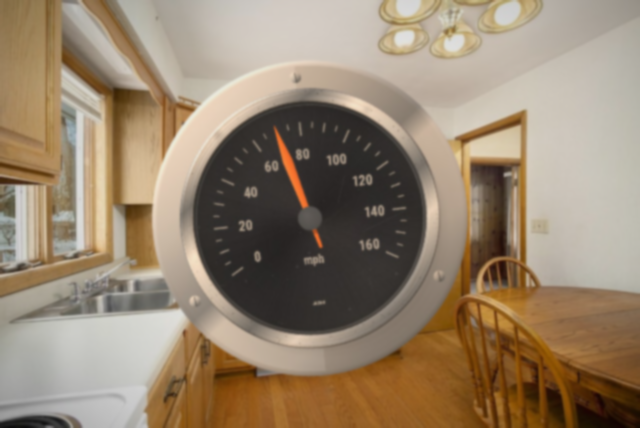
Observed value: 70,mph
